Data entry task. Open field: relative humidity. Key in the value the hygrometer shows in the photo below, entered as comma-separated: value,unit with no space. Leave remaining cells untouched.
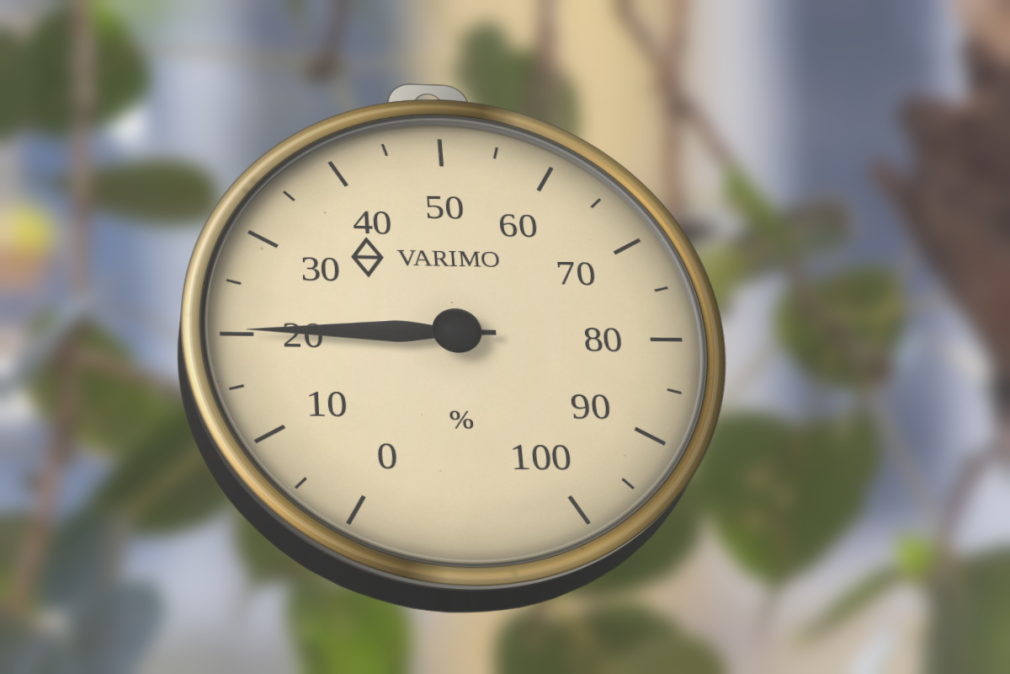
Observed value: 20,%
